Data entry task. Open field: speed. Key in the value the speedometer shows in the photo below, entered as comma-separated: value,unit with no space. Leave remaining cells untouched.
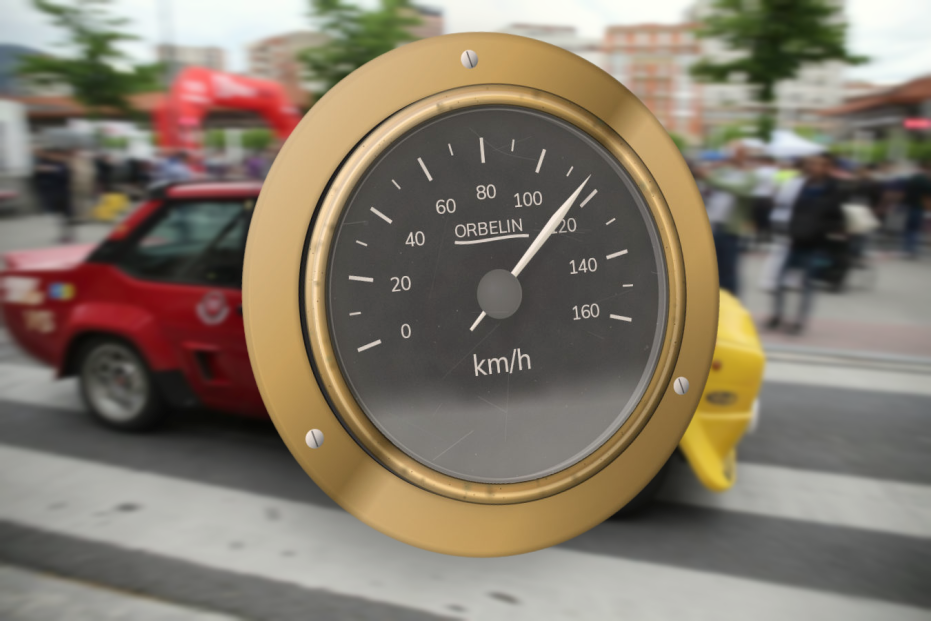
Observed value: 115,km/h
